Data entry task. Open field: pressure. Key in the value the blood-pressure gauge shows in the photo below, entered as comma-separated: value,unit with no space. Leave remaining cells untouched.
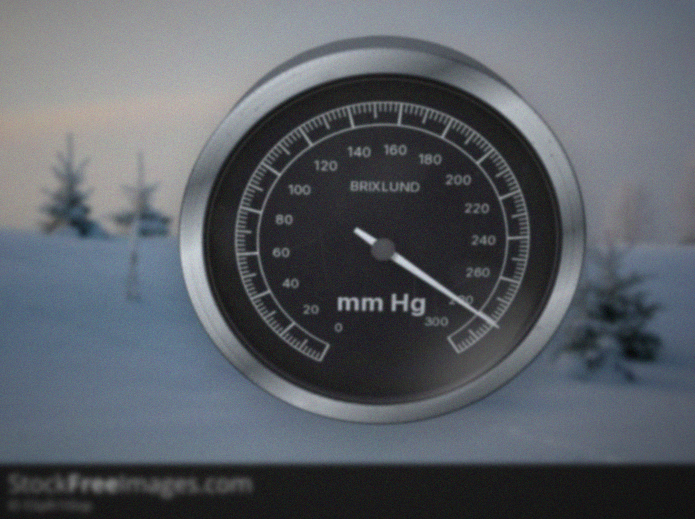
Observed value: 280,mmHg
